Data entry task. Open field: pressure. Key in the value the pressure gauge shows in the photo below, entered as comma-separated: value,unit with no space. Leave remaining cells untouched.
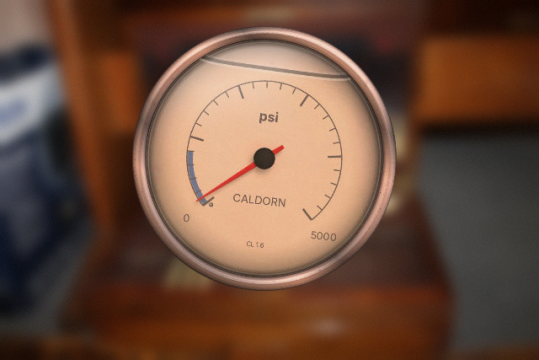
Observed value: 100,psi
